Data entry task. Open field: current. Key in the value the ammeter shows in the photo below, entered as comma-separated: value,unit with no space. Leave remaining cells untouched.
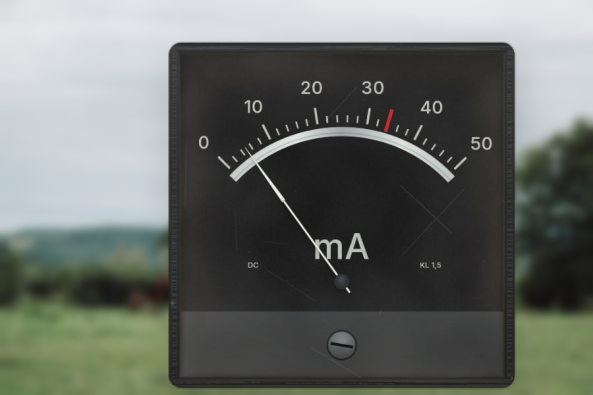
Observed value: 5,mA
